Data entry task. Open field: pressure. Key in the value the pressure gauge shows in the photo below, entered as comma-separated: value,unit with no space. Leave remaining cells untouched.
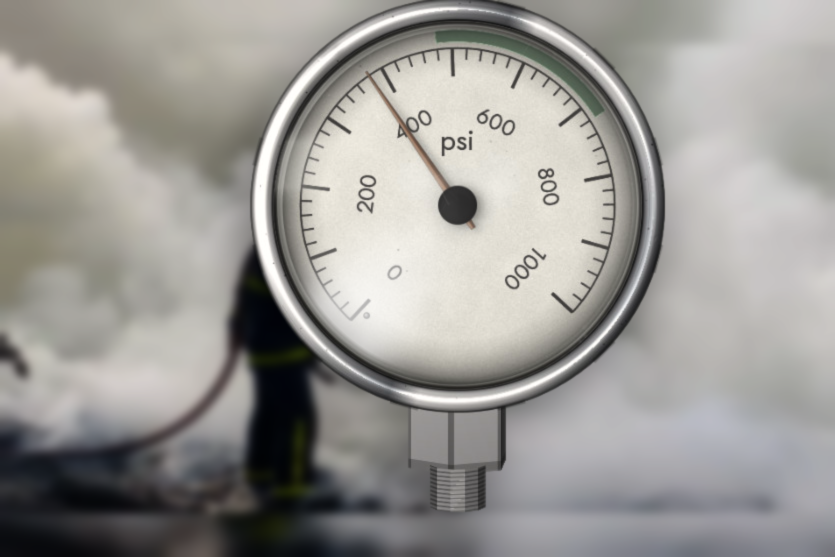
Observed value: 380,psi
